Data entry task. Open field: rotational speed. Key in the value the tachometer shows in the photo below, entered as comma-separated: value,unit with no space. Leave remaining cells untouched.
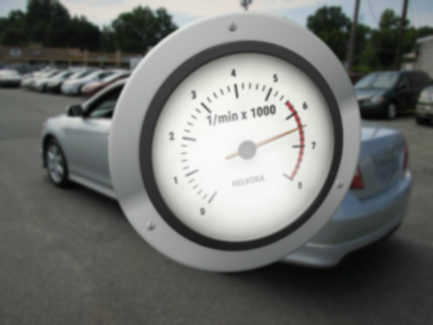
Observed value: 6400,rpm
